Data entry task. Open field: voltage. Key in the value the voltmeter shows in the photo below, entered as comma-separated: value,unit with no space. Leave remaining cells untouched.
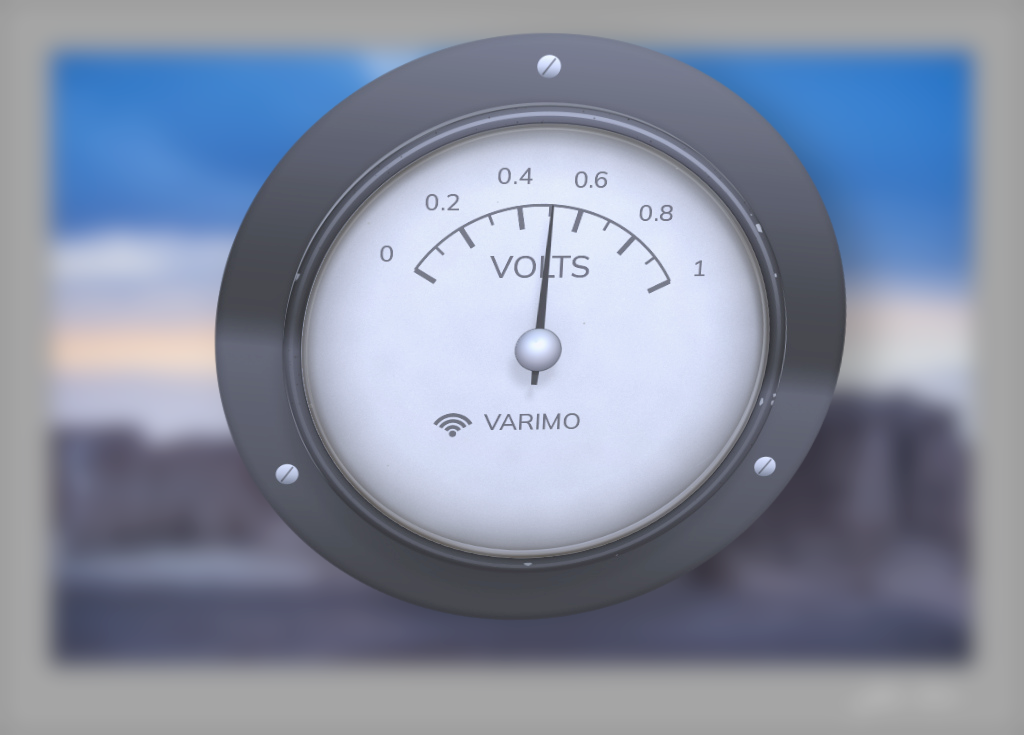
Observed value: 0.5,V
